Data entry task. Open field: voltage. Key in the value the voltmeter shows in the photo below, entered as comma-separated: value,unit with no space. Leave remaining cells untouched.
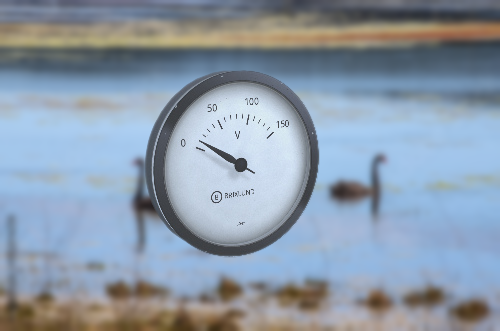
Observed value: 10,V
